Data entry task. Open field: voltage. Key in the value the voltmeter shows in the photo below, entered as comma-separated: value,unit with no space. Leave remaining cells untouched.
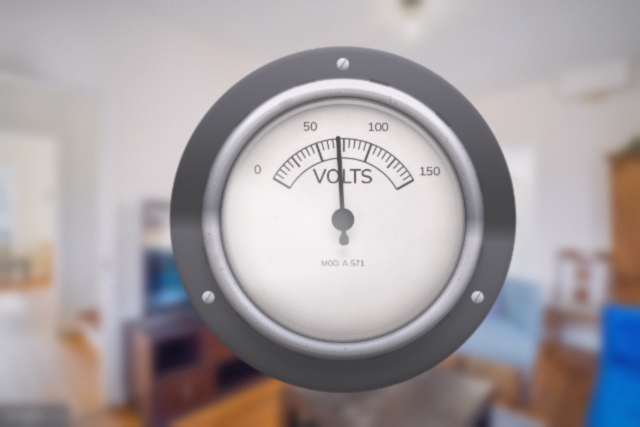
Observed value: 70,V
